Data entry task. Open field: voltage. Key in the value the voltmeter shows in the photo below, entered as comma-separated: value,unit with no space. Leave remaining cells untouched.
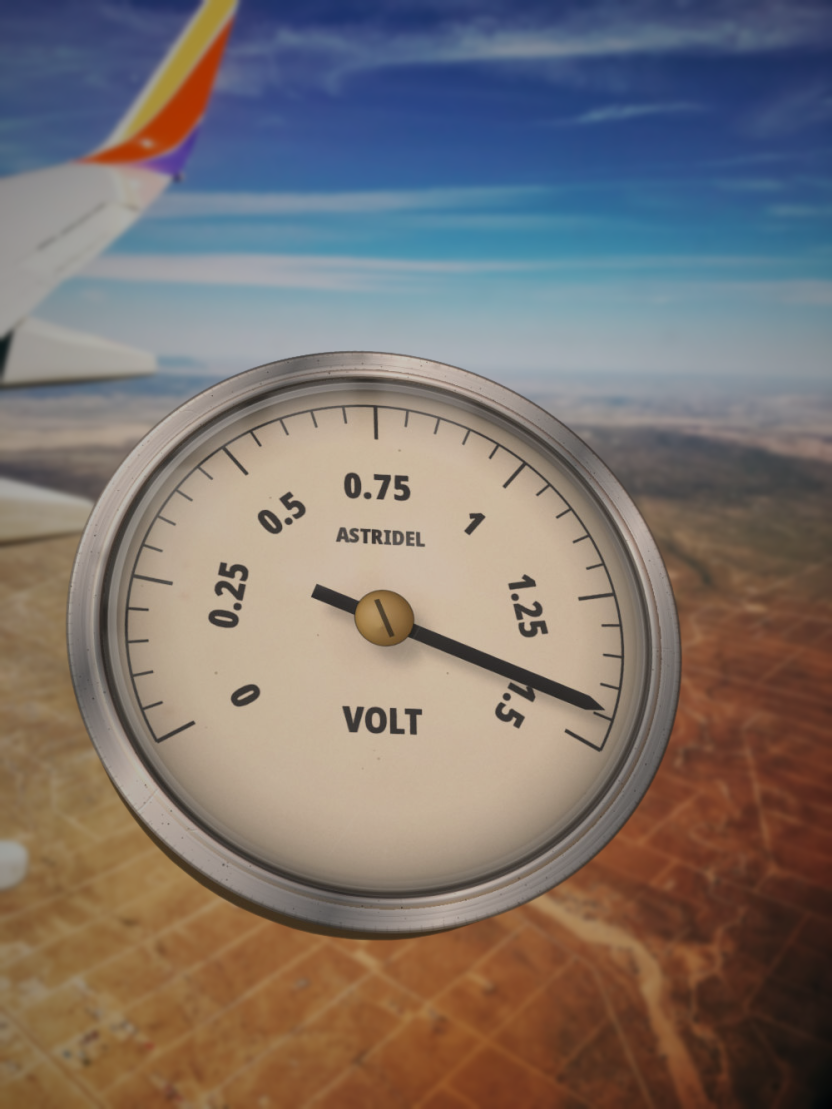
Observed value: 1.45,V
